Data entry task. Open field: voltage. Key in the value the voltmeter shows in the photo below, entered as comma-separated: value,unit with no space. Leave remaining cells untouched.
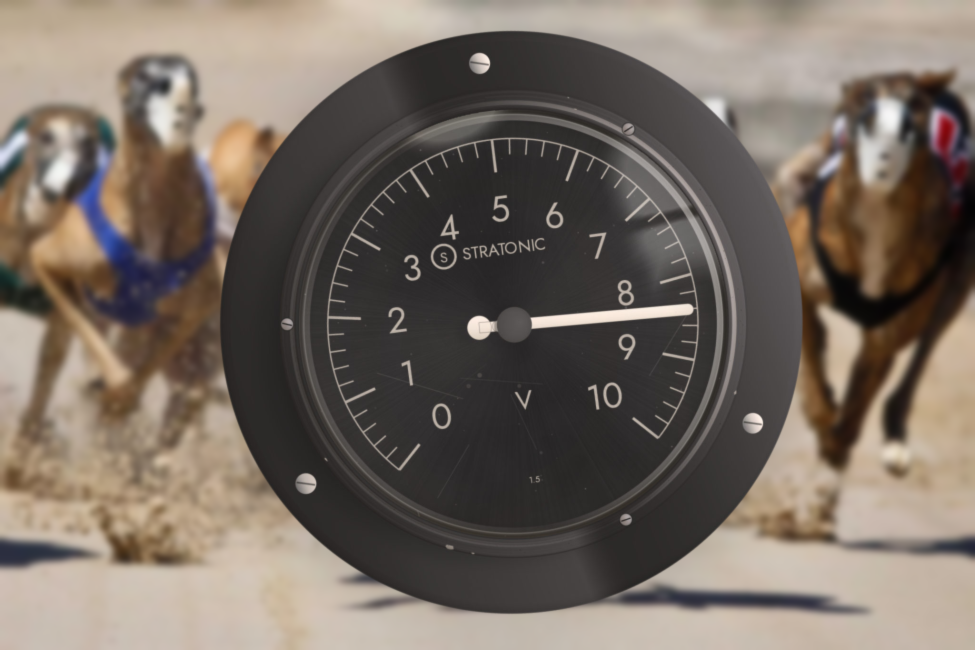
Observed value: 8.4,V
